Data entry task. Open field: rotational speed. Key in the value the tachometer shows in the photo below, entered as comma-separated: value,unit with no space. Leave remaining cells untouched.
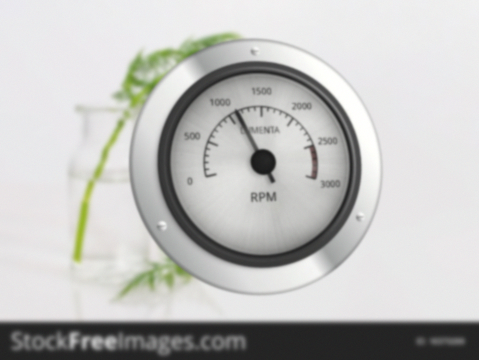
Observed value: 1100,rpm
